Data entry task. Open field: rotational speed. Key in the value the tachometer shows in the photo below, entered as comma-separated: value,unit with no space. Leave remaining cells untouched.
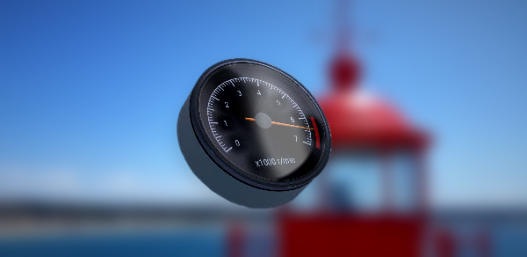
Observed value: 6500,rpm
